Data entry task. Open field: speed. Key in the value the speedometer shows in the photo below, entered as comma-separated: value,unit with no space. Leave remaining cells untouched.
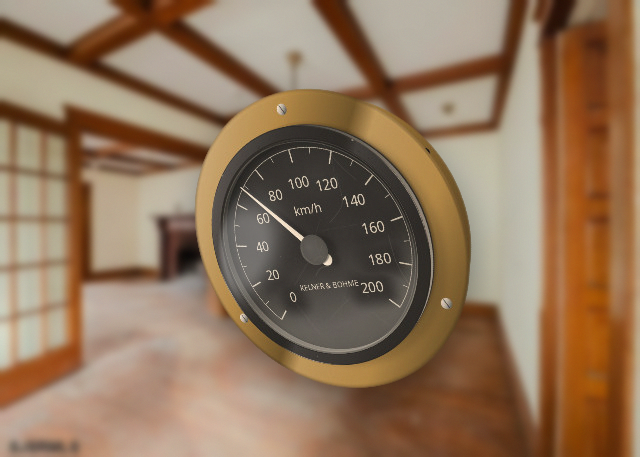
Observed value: 70,km/h
